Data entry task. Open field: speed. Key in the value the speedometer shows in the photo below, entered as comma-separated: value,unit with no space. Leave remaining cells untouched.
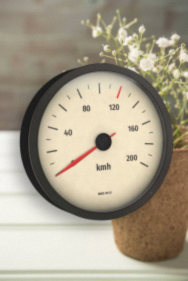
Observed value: 0,km/h
